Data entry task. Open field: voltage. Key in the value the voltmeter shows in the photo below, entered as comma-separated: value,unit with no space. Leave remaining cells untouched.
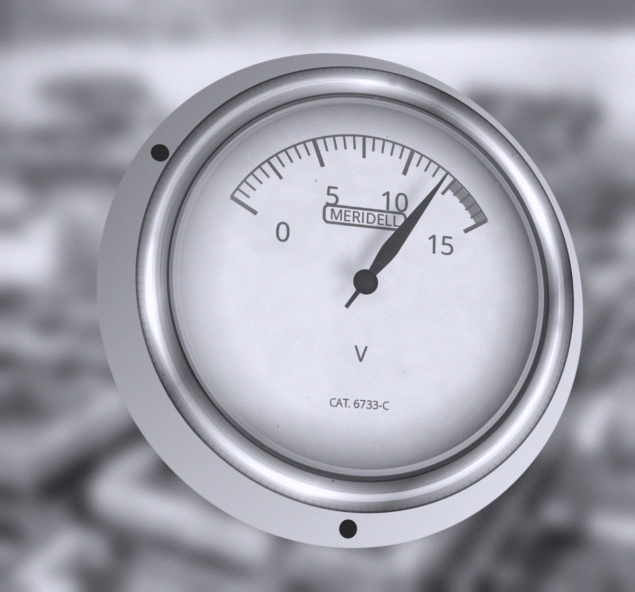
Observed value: 12,V
